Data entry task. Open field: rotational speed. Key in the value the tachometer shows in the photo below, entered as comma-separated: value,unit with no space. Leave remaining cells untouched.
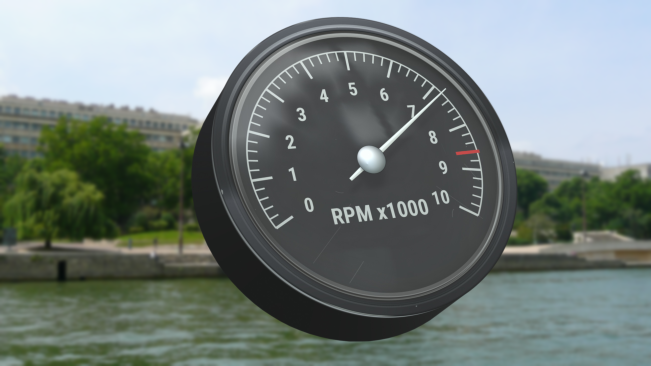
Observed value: 7200,rpm
